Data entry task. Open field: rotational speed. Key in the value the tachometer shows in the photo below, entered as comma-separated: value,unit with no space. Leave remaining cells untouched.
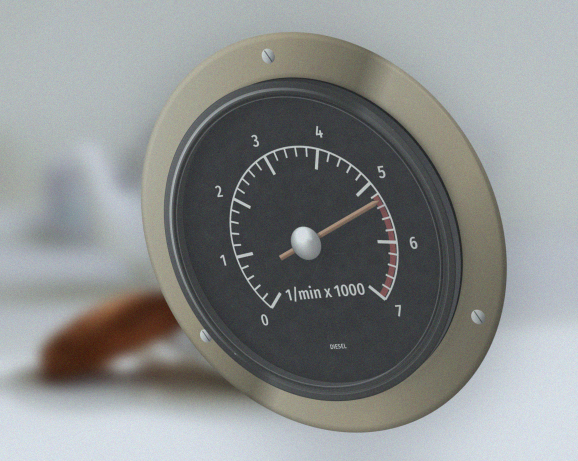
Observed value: 5300,rpm
